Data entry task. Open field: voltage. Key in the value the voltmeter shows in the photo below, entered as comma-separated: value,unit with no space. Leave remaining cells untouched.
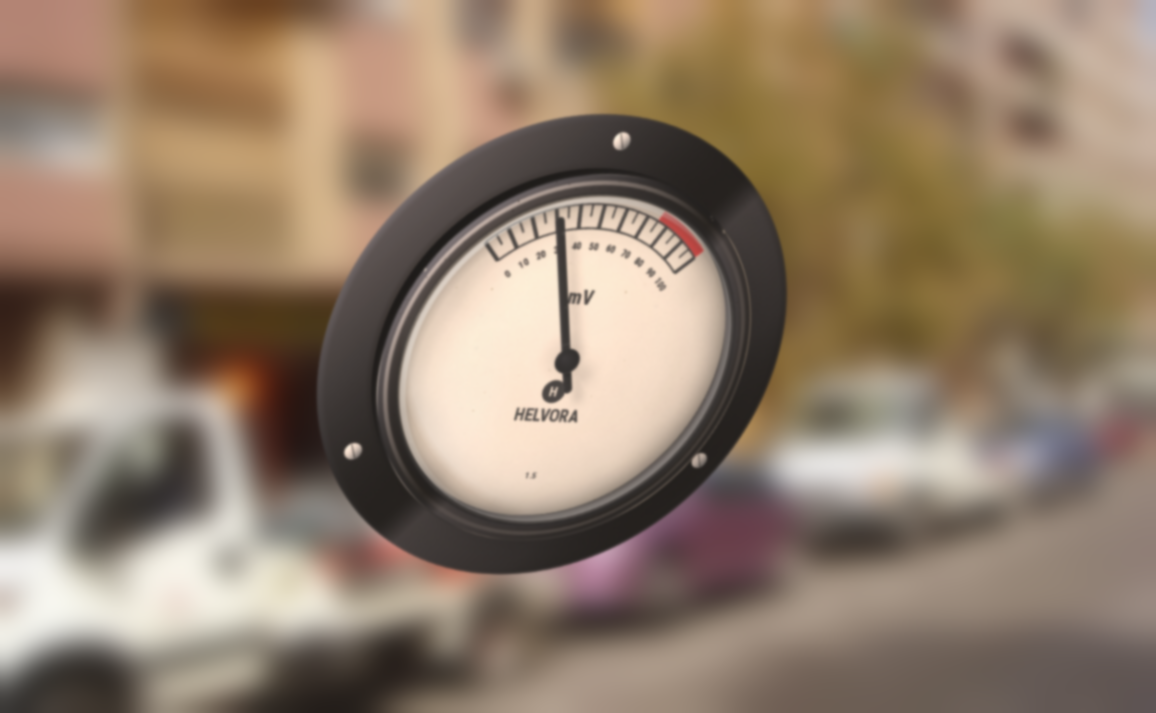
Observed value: 30,mV
